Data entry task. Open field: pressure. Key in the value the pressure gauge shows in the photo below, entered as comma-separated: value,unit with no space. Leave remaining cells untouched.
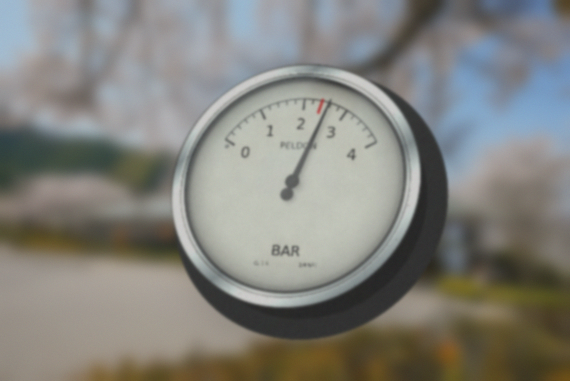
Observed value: 2.6,bar
